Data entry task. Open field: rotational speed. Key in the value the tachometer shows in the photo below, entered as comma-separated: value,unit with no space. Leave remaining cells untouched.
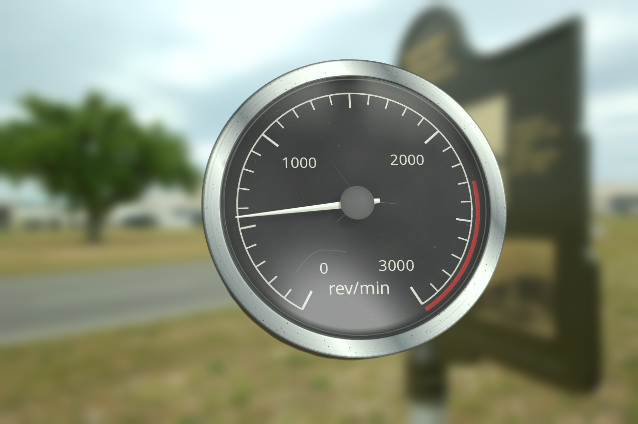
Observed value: 550,rpm
